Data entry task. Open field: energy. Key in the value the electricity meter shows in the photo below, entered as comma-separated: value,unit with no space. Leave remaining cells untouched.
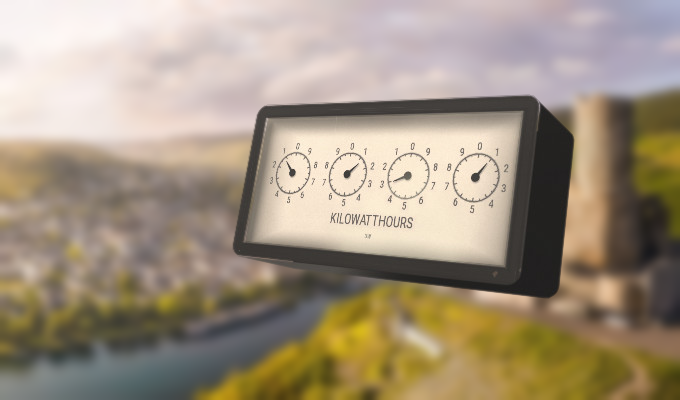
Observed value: 1131,kWh
